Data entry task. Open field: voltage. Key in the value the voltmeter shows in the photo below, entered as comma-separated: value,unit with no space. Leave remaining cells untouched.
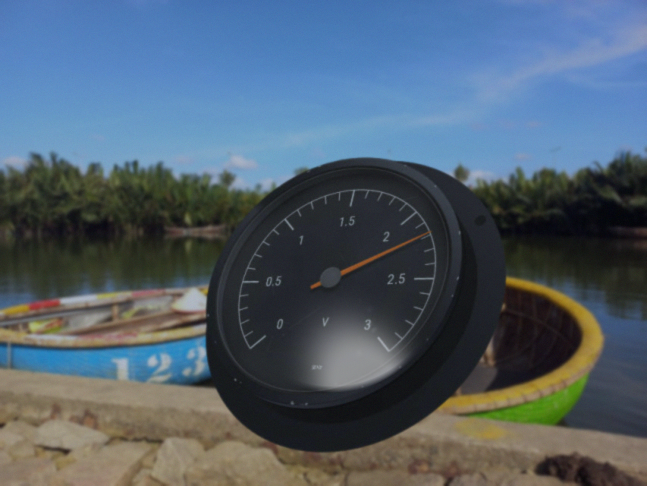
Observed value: 2.2,V
